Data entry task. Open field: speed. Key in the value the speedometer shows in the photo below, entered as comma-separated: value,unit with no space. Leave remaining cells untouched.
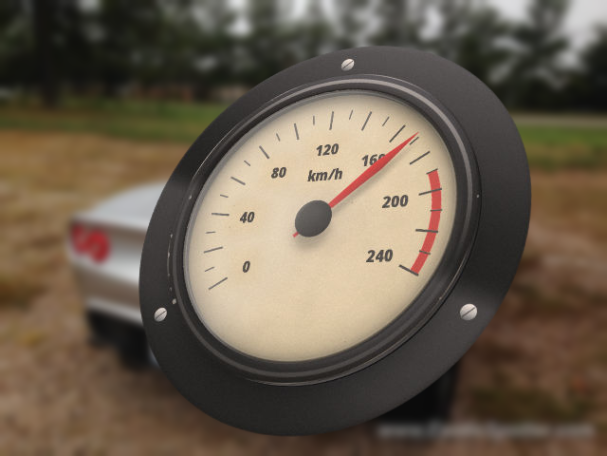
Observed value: 170,km/h
